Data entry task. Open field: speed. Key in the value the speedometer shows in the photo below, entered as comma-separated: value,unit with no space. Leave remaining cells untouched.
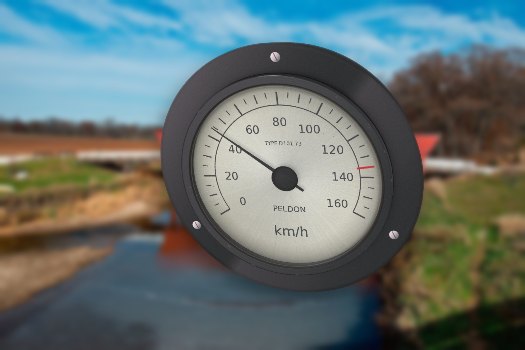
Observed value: 45,km/h
